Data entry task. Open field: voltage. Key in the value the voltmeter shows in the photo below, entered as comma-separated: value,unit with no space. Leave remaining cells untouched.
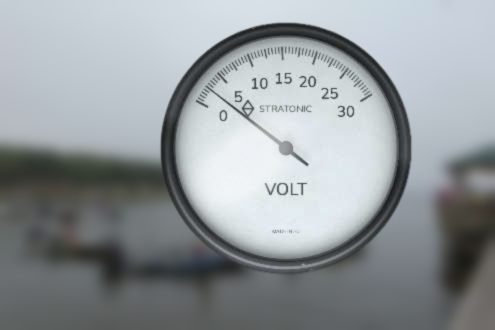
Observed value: 2.5,V
